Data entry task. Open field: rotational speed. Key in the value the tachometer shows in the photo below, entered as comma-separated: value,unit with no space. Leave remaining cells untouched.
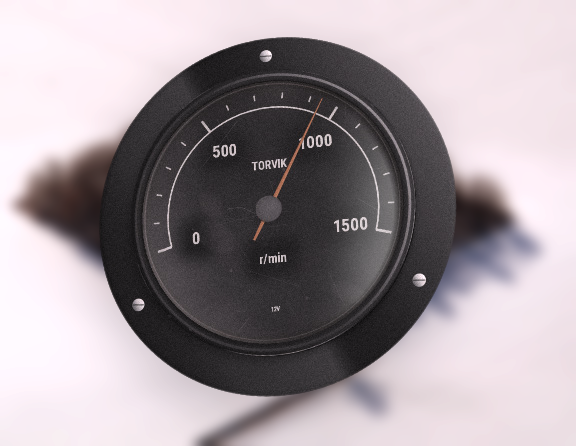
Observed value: 950,rpm
